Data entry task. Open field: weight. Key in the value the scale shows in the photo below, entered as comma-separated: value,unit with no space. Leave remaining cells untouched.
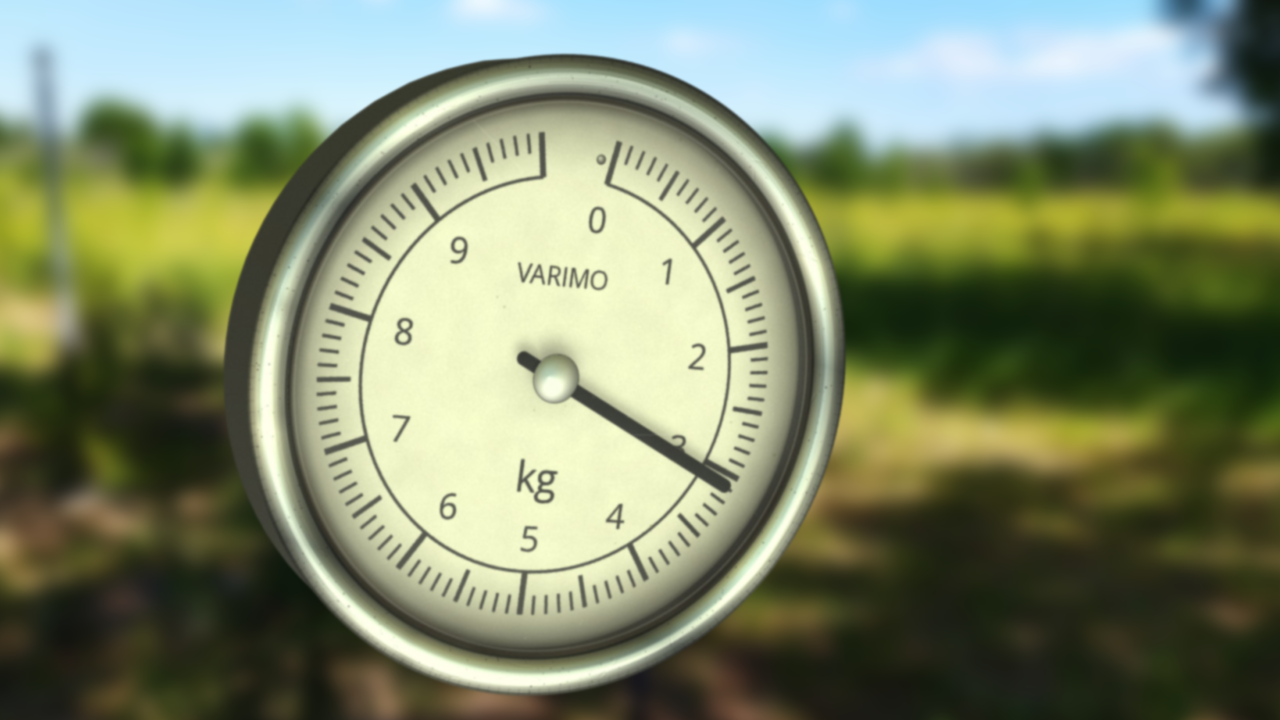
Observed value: 3.1,kg
